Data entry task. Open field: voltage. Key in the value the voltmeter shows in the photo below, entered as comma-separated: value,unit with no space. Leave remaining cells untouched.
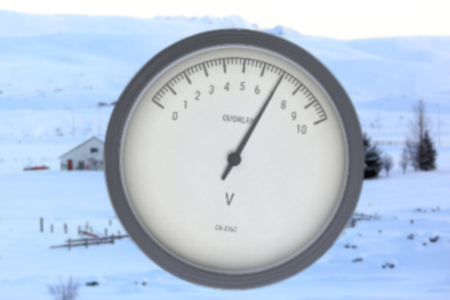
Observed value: 7,V
